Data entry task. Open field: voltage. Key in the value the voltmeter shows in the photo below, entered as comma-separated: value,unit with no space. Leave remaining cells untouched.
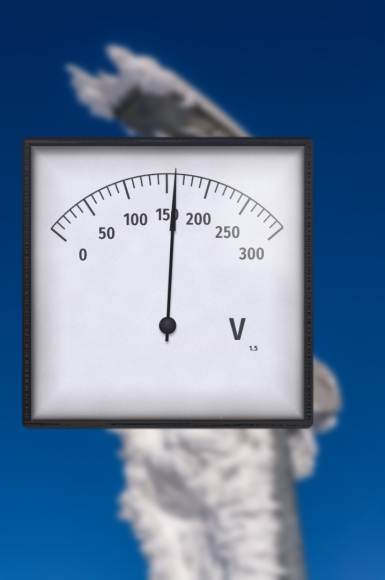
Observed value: 160,V
